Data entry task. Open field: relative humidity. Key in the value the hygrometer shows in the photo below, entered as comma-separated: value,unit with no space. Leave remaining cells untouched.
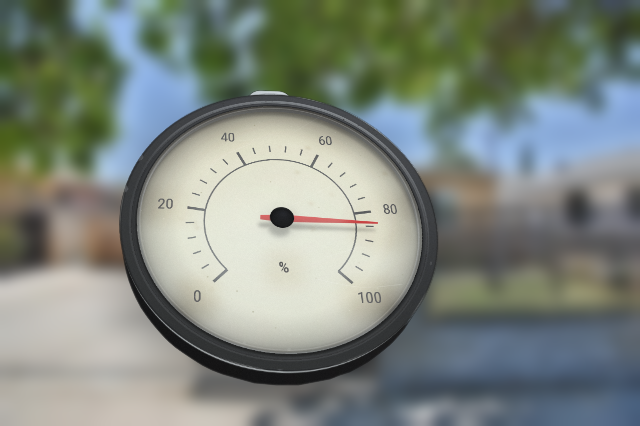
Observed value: 84,%
